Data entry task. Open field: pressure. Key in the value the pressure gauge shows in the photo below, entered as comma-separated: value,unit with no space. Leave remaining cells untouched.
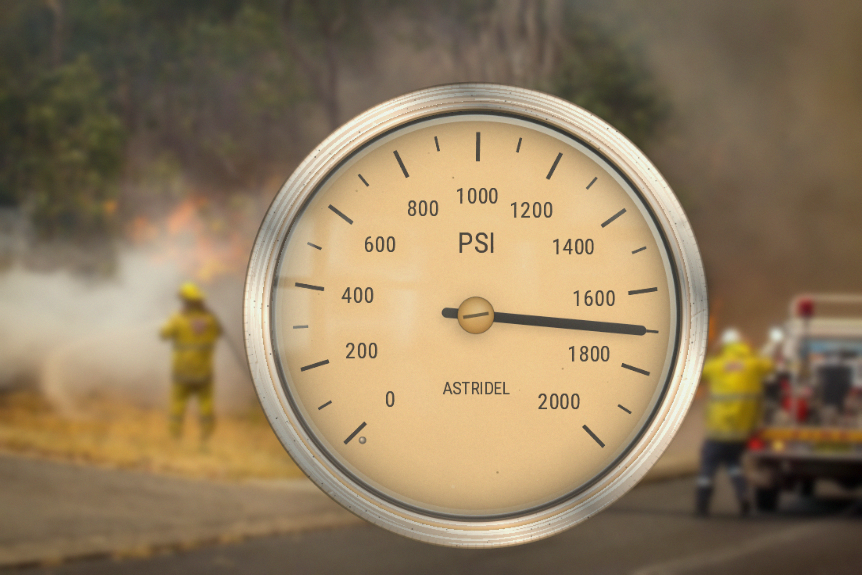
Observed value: 1700,psi
